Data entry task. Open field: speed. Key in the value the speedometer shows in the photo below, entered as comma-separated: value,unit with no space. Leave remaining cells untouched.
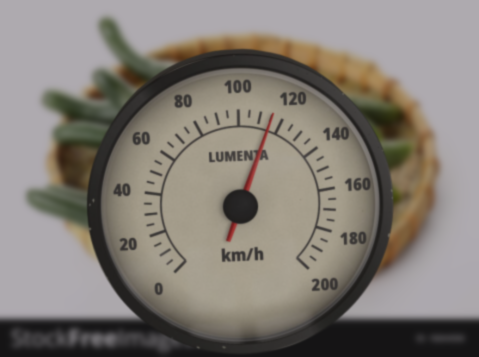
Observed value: 115,km/h
